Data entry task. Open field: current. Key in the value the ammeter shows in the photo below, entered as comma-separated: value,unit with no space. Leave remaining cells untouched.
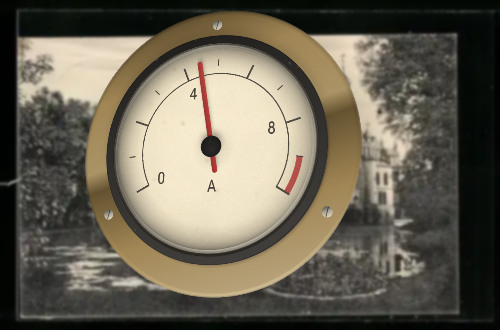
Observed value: 4.5,A
